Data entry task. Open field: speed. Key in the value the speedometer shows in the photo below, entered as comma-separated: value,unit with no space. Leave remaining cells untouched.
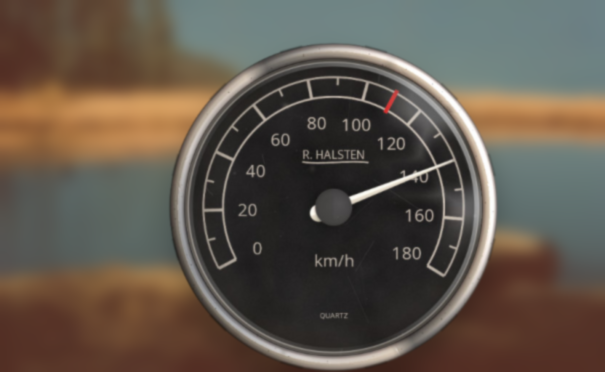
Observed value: 140,km/h
